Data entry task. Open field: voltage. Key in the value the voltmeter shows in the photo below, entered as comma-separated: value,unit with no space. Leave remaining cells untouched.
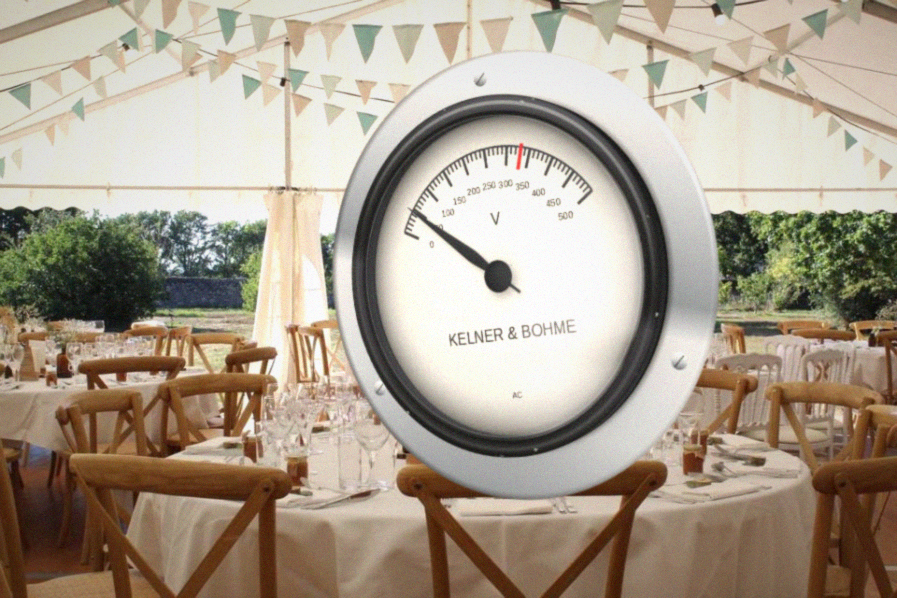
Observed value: 50,V
